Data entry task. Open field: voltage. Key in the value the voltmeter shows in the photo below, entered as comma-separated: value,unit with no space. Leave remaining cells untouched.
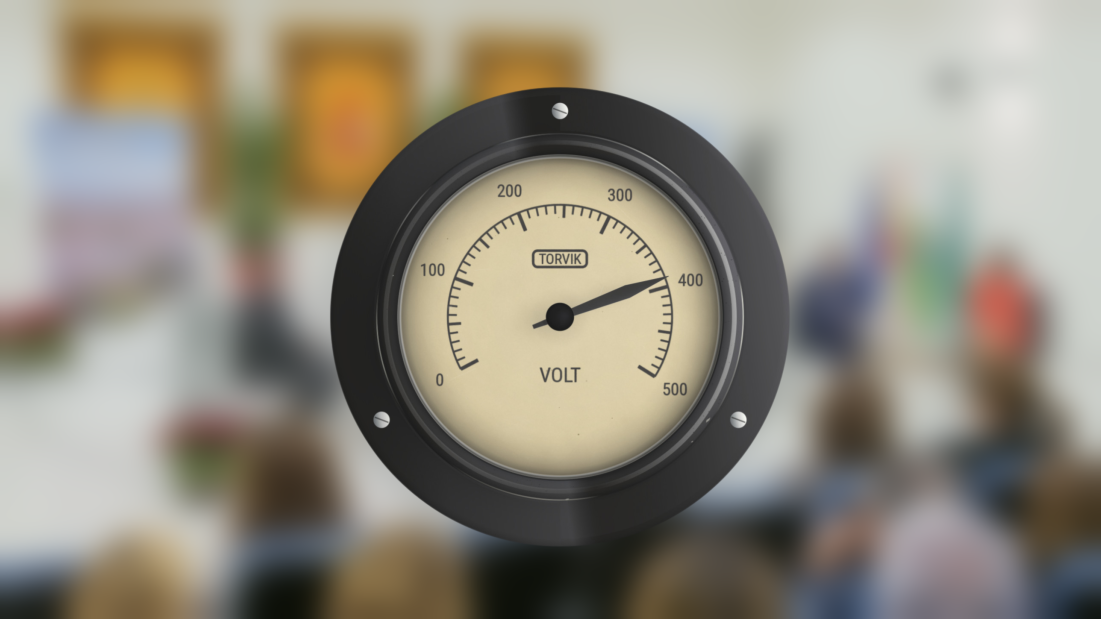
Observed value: 390,V
